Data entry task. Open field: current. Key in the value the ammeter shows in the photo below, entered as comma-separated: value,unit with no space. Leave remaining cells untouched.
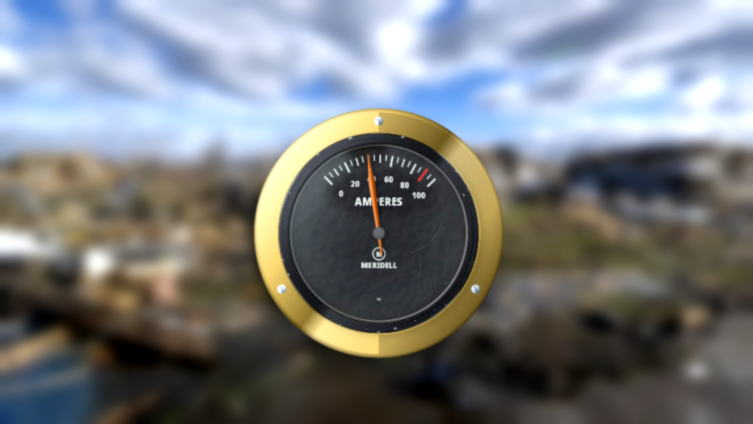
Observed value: 40,A
